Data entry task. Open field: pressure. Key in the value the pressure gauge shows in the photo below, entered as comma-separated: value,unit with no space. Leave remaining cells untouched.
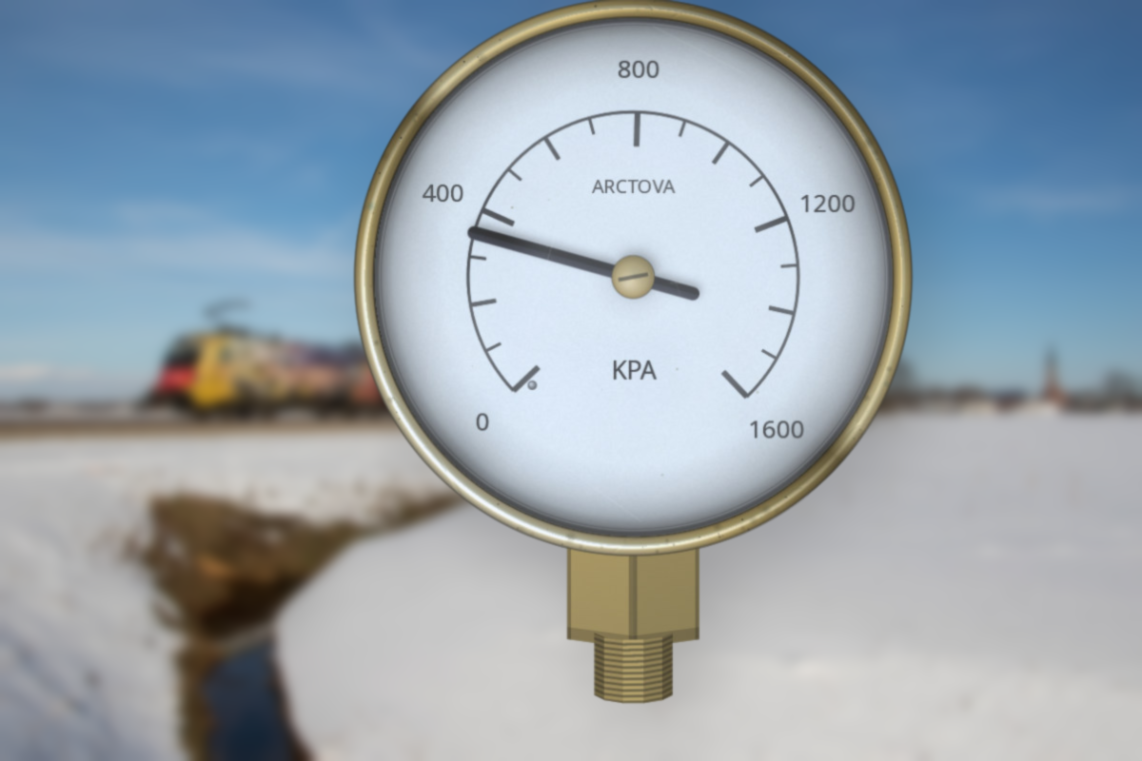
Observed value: 350,kPa
